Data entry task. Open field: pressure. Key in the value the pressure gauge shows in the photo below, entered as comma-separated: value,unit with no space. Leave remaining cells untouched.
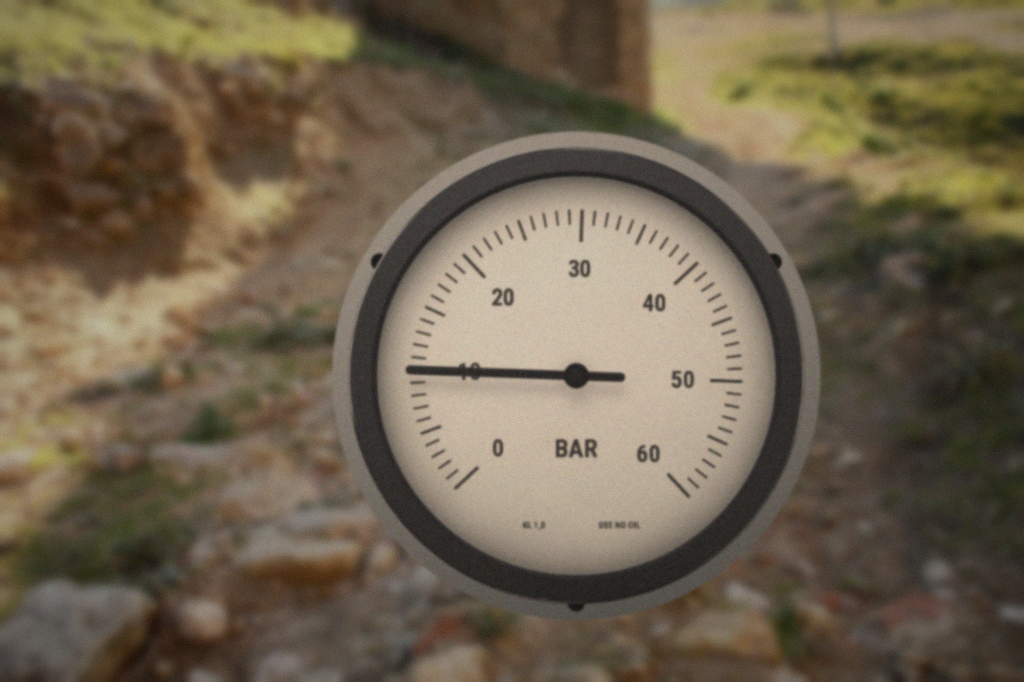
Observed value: 10,bar
